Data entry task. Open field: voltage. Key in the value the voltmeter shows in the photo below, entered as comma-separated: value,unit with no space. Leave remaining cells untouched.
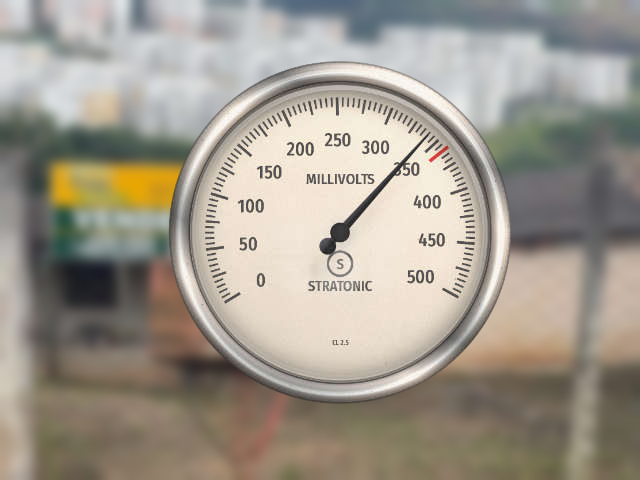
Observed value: 340,mV
